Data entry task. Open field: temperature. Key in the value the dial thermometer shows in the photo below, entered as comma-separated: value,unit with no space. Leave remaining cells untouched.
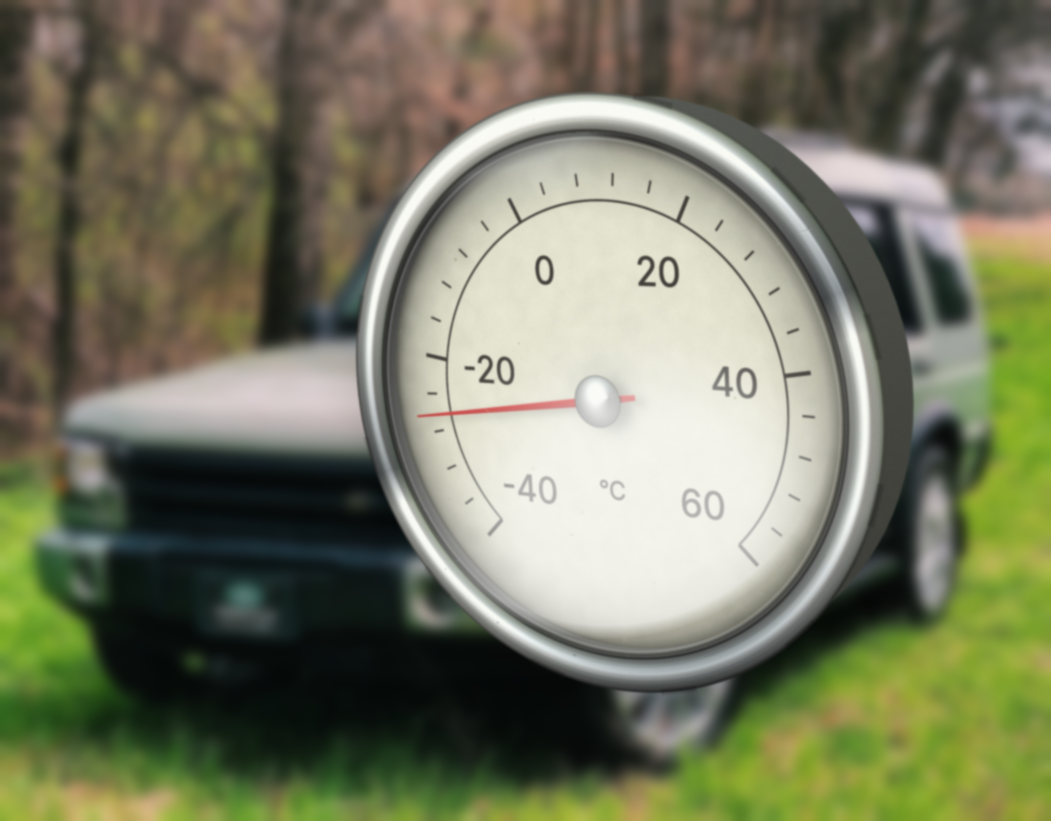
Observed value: -26,°C
